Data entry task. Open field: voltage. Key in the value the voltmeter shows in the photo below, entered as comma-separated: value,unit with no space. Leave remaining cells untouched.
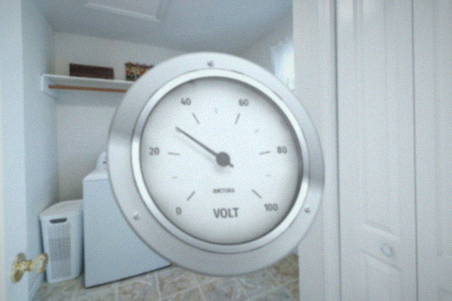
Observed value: 30,V
